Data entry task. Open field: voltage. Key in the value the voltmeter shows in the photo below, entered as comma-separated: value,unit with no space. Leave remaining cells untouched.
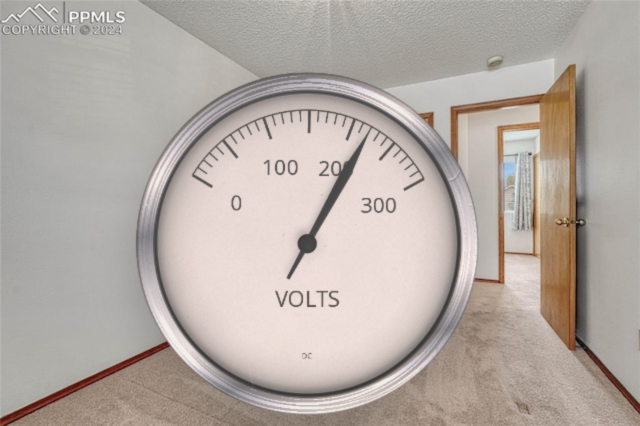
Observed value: 220,V
